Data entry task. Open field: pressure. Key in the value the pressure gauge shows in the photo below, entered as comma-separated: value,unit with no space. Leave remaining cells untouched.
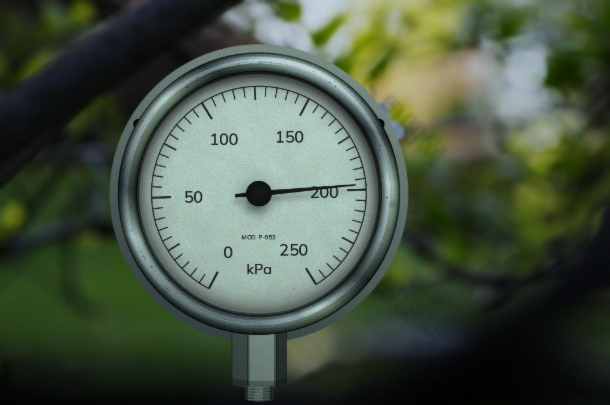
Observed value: 197.5,kPa
